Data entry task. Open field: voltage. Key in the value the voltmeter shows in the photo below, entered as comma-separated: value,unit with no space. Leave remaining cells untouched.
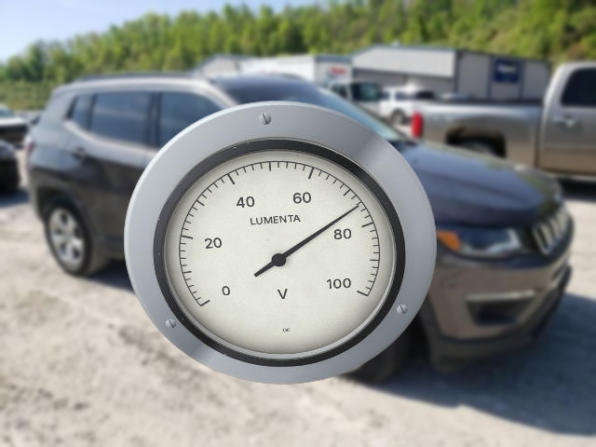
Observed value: 74,V
